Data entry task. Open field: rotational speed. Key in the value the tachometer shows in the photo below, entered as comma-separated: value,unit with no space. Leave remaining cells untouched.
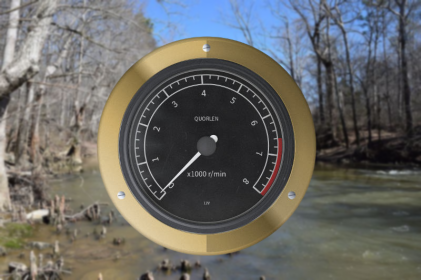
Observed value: 100,rpm
